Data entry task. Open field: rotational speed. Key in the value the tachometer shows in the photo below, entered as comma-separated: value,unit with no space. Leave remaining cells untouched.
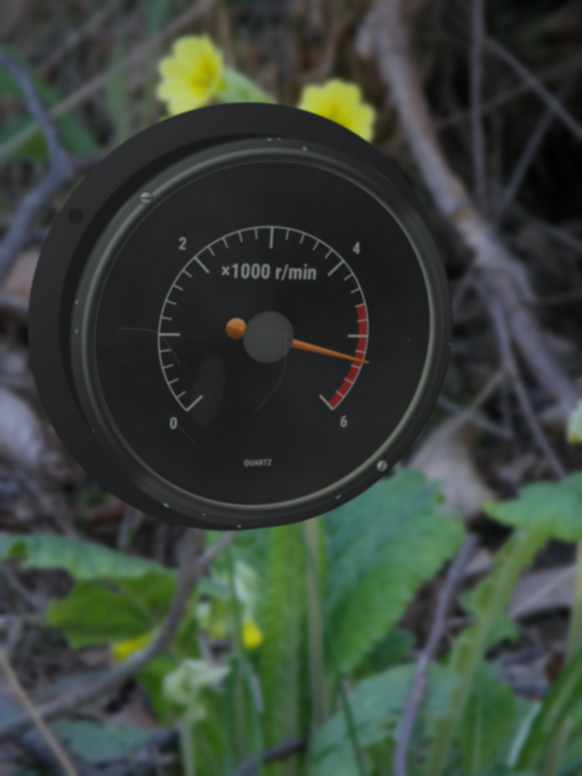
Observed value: 5300,rpm
